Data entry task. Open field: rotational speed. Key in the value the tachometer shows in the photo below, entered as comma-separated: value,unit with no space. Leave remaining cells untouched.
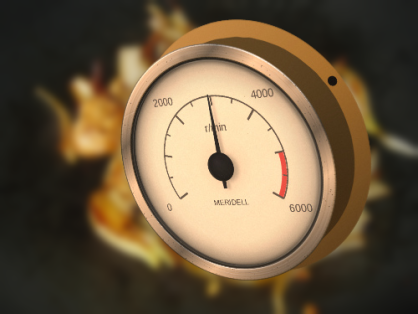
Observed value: 3000,rpm
